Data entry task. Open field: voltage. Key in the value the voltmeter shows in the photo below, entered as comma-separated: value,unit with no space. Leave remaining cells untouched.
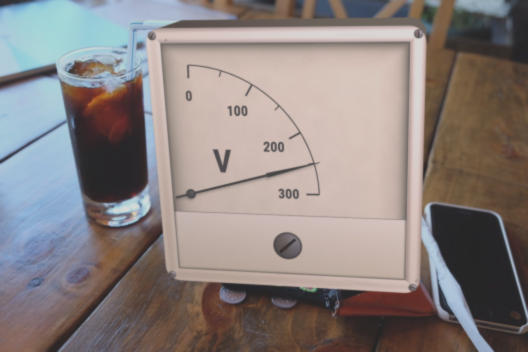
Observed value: 250,V
